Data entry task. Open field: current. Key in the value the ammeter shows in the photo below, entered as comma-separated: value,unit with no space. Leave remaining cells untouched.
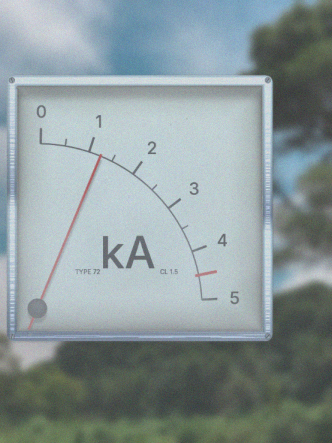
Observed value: 1.25,kA
